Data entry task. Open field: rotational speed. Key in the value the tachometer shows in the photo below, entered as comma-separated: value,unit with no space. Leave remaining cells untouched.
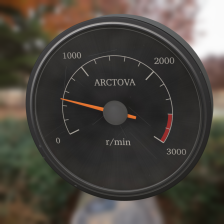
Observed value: 500,rpm
